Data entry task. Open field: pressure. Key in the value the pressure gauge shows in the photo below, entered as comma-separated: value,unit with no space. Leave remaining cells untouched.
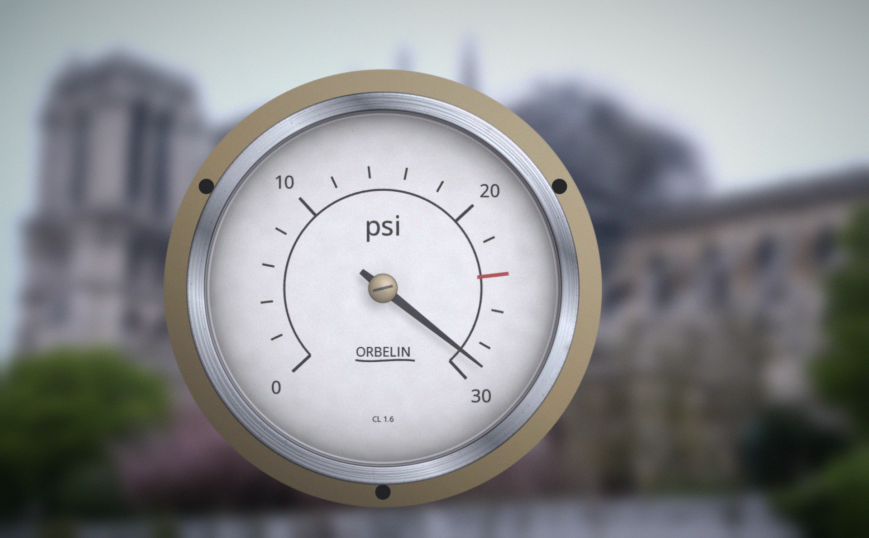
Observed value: 29,psi
